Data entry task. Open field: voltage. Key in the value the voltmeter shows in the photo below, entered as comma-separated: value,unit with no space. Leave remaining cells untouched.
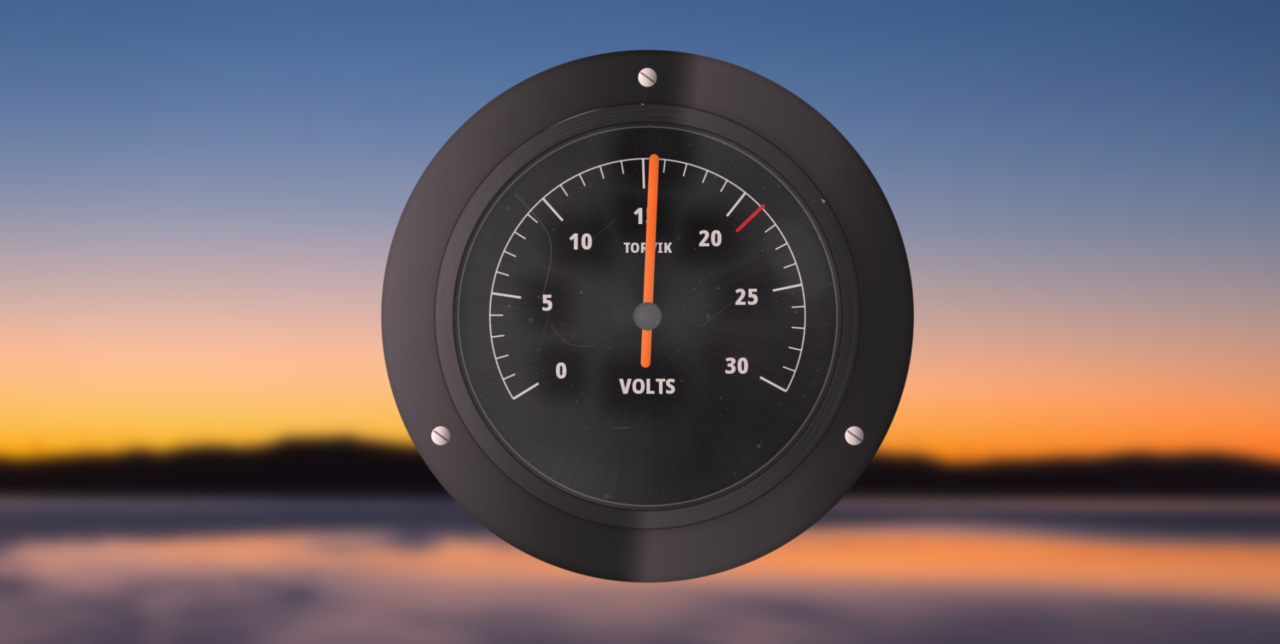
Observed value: 15.5,V
